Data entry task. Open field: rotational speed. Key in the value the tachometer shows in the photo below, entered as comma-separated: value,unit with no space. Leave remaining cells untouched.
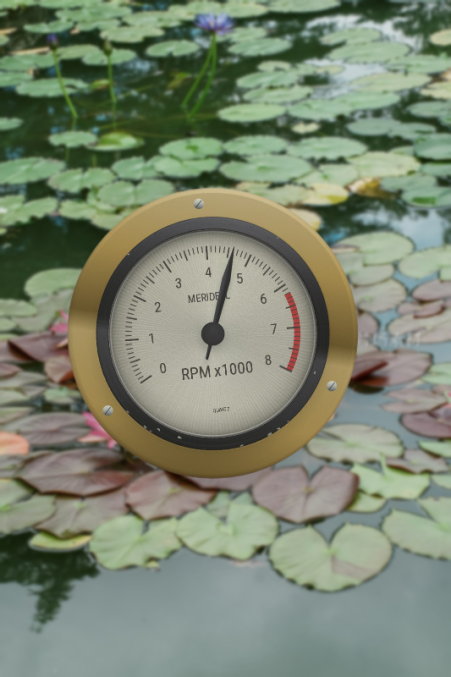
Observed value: 4600,rpm
